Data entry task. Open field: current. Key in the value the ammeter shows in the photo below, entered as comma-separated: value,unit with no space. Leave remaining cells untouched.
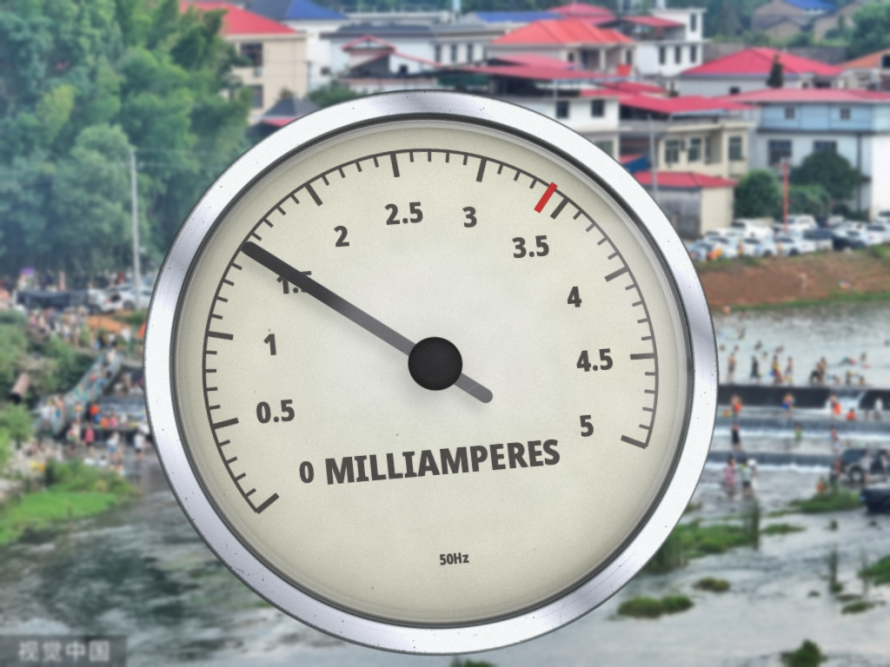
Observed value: 1.5,mA
